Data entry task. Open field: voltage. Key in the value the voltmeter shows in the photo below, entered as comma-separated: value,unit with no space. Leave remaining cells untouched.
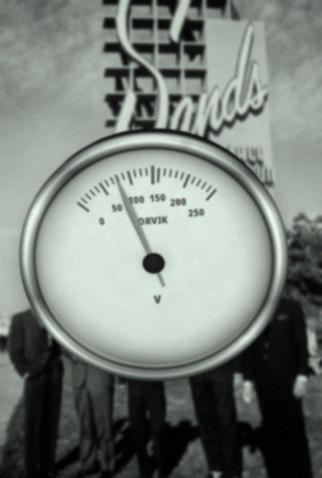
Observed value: 80,V
